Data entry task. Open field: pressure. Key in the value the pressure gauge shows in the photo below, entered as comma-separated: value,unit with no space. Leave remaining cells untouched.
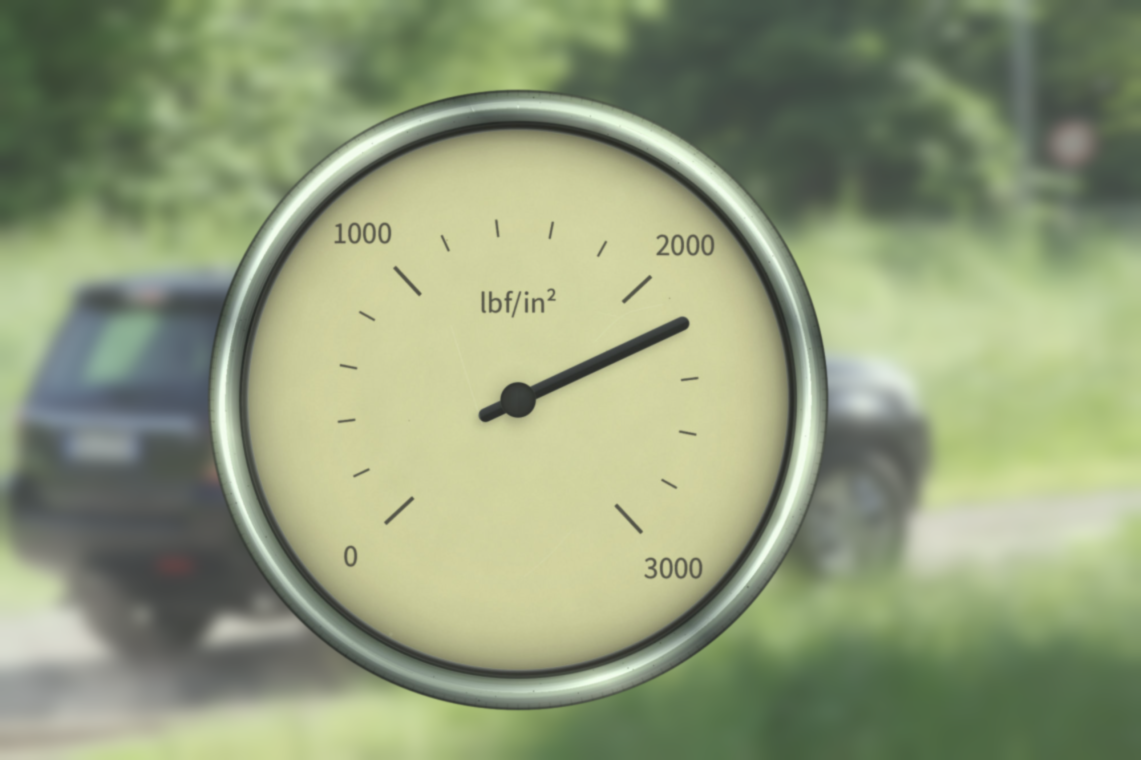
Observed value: 2200,psi
